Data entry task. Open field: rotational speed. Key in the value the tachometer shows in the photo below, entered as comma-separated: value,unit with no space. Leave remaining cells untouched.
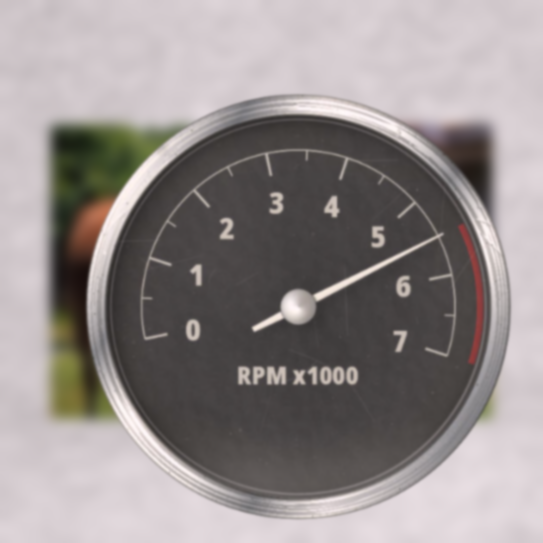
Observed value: 5500,rpm
